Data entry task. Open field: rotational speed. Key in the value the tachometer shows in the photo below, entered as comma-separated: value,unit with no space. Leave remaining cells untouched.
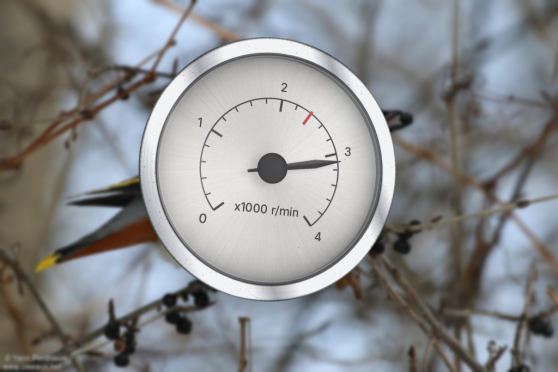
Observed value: 3100,rpm
